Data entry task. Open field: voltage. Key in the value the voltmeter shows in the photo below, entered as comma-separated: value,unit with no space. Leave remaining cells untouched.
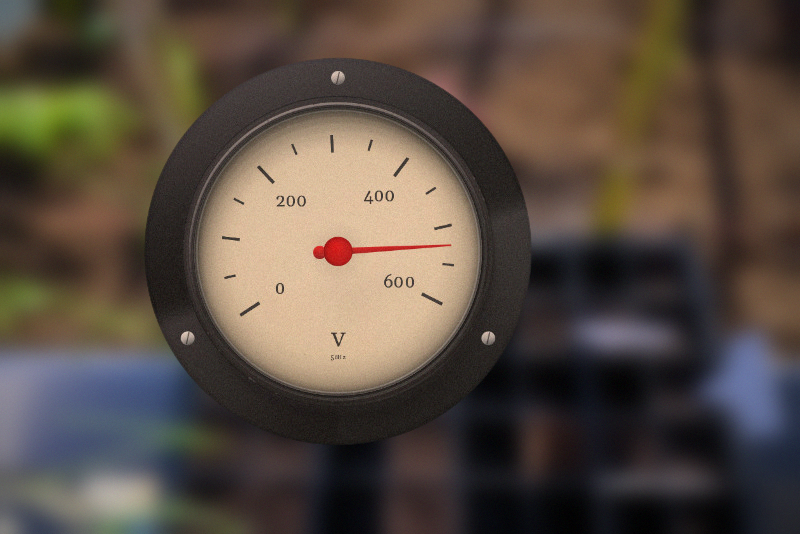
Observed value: 525,V
